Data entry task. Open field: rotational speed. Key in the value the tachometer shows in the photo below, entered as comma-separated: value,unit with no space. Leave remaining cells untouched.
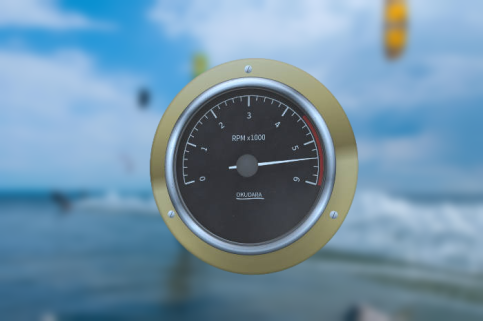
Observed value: 5400,rpm
